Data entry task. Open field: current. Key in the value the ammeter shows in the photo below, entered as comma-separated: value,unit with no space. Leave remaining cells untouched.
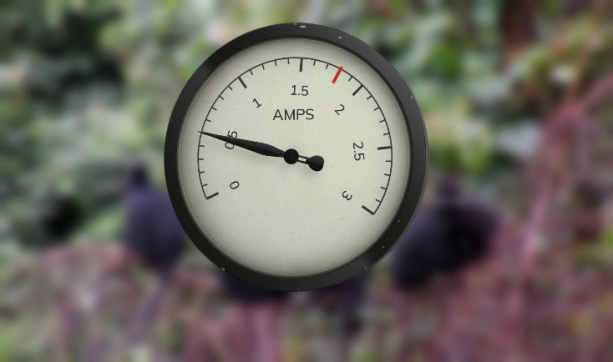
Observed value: 0.5,A
